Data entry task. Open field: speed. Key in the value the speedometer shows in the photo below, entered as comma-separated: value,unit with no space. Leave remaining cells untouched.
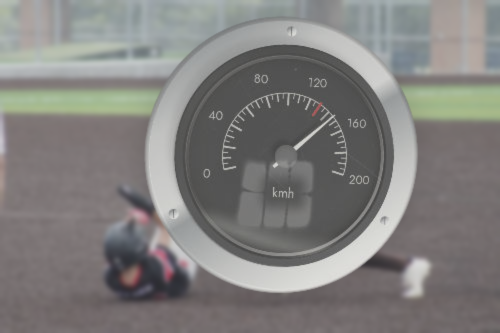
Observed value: 145,km/h
